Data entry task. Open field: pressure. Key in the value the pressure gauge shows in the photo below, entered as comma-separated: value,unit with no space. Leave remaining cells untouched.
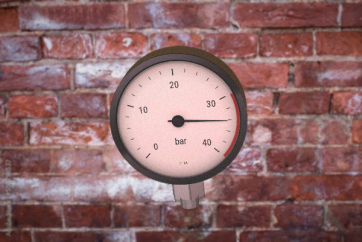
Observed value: 34,bar
